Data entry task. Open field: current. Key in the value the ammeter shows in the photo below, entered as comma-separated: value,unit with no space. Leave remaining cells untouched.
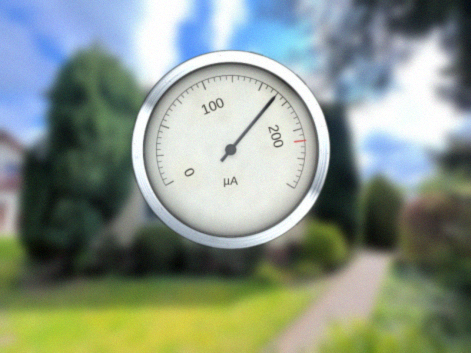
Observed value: 165,µA
